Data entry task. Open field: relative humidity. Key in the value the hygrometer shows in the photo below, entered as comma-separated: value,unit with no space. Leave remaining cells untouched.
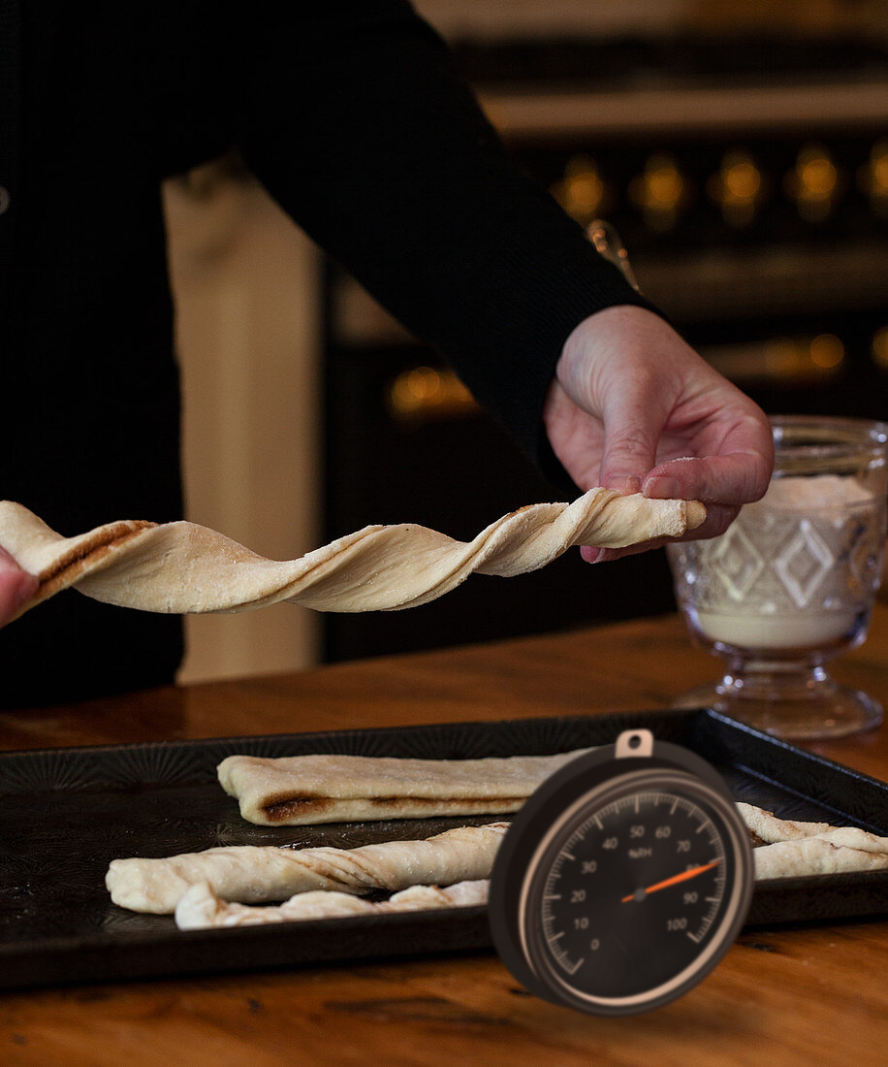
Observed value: 80,%
